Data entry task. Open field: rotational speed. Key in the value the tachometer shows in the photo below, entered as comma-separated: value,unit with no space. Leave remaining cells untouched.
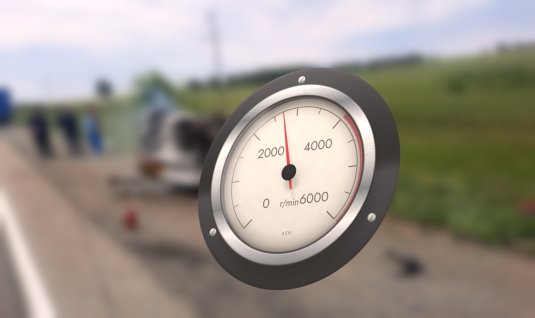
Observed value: 2750,rpm
